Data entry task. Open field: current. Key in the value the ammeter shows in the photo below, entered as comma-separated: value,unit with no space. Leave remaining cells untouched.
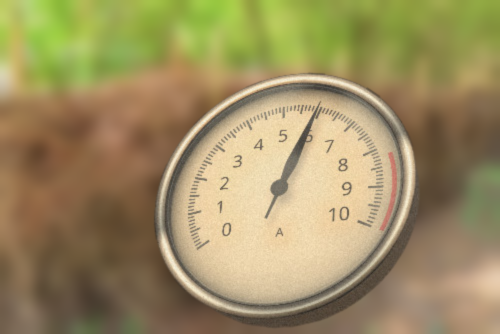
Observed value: 6,A
